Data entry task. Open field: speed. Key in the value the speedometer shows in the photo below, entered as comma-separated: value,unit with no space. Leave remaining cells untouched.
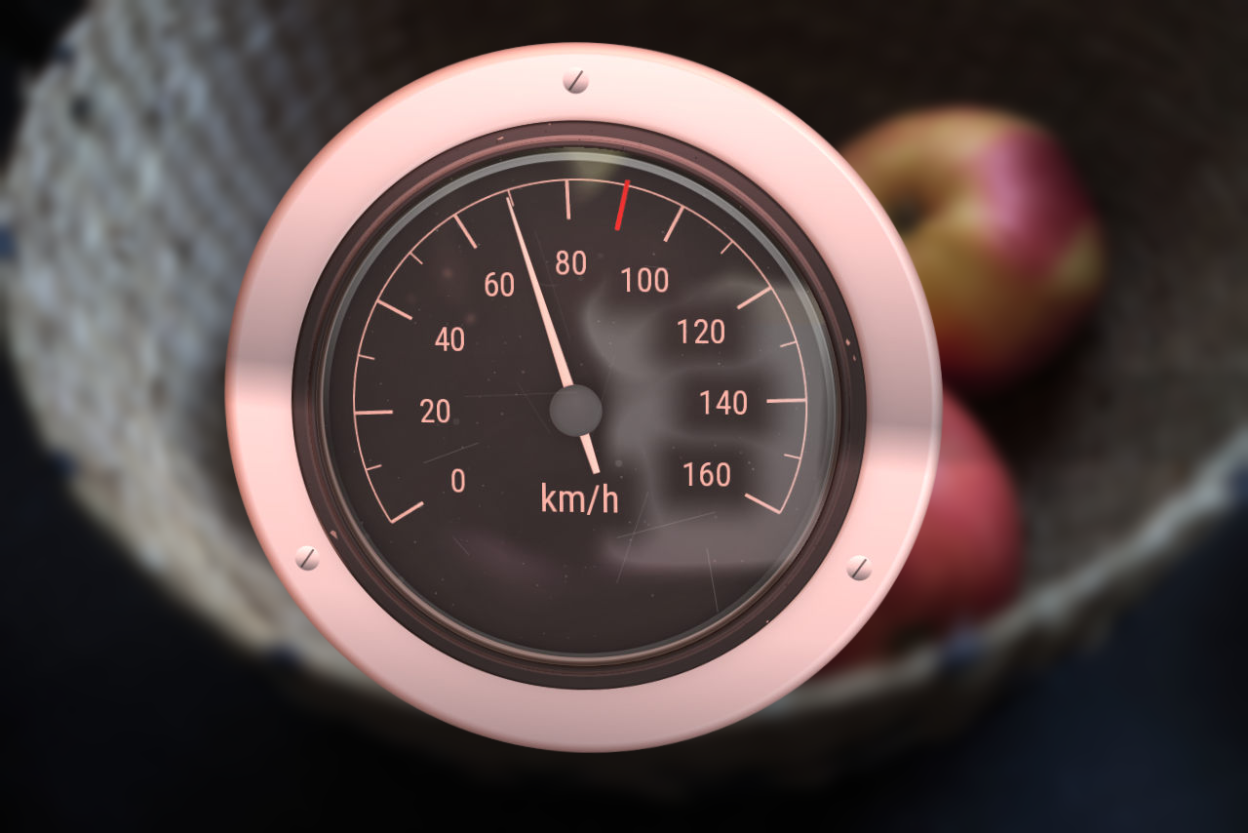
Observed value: 70,km/h
